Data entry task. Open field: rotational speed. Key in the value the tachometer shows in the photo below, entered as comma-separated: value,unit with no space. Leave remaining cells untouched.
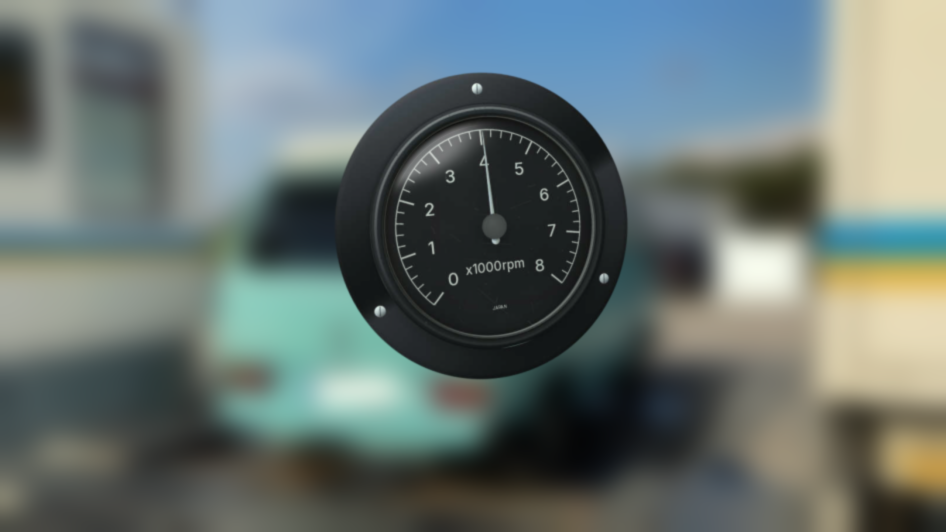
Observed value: 4000,rpm
